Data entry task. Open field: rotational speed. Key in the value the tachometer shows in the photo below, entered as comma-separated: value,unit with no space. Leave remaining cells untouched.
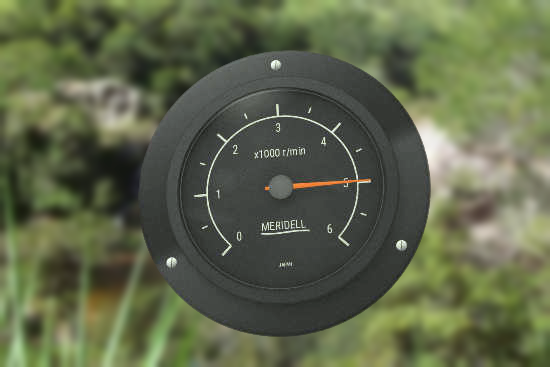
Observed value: 5000,rpm
